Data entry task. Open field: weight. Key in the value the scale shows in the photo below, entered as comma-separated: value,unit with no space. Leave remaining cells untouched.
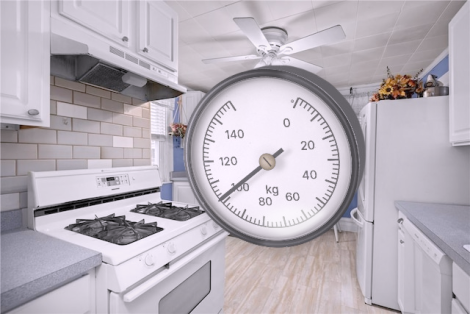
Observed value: 102,kg
